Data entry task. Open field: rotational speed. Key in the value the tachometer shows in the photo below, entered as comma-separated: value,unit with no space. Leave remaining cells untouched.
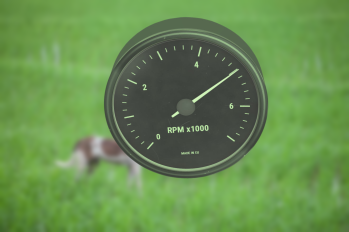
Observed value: 5000,rpm
